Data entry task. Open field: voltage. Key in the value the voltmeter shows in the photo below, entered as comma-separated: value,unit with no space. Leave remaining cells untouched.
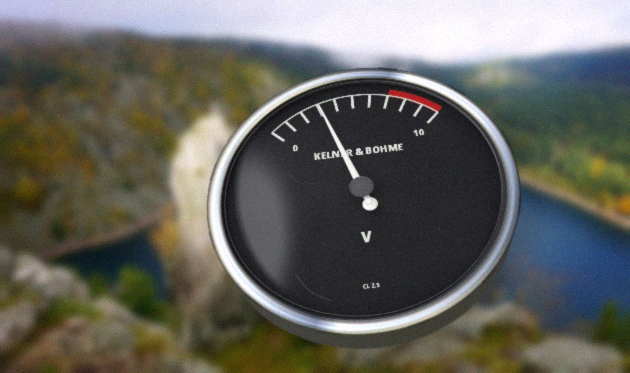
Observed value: 3,V
